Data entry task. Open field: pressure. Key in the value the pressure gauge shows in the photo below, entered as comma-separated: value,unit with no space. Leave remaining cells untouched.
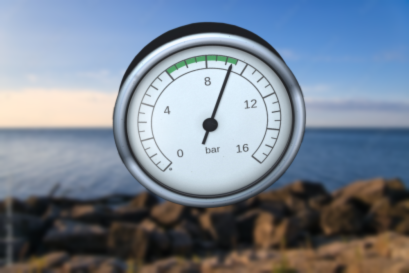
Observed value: 9.25,bar
